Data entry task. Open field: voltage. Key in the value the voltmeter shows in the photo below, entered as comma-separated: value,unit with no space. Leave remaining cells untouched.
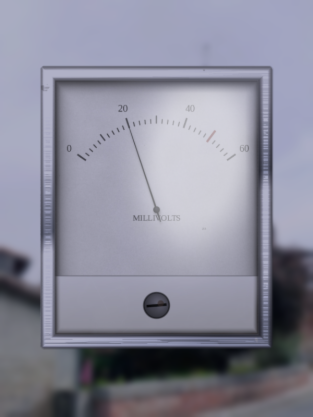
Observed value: 20,mV
